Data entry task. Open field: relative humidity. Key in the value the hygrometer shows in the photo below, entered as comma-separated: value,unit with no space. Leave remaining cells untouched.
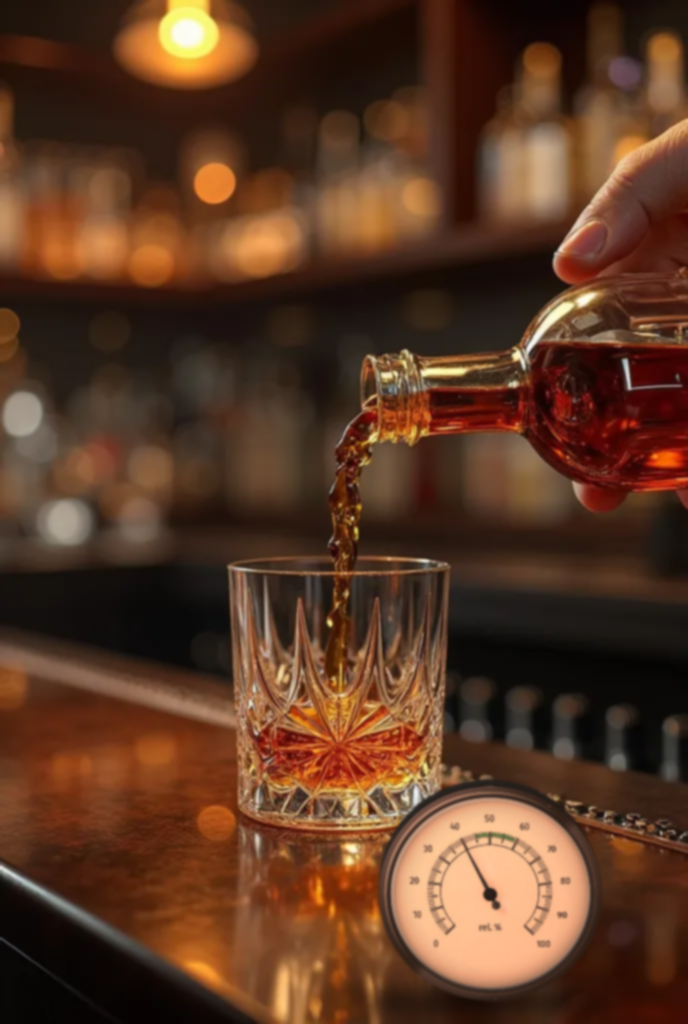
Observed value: 40,%
